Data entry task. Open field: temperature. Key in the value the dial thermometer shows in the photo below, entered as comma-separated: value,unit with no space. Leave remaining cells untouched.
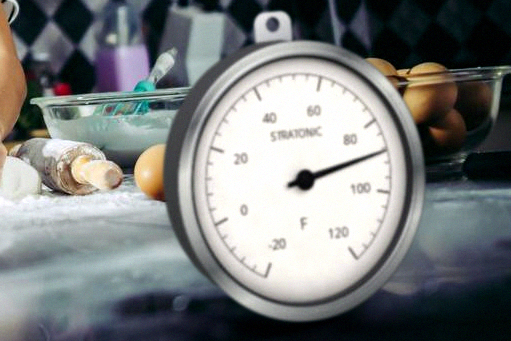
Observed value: 88,°F
